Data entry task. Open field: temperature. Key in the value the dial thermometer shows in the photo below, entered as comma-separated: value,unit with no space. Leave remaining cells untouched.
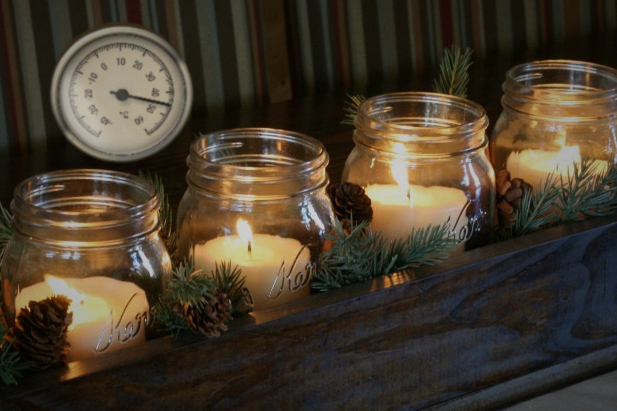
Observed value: 45,°C
